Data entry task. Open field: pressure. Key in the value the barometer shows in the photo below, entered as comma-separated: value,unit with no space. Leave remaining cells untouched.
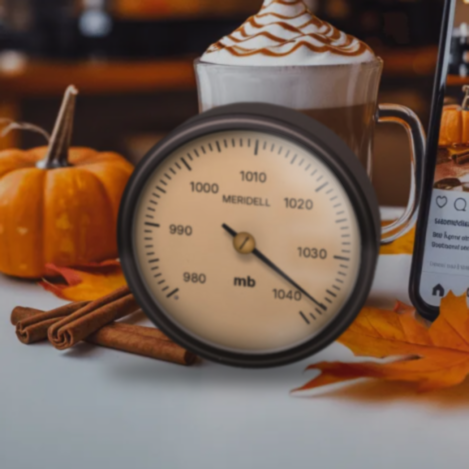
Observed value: 1037,mbar
